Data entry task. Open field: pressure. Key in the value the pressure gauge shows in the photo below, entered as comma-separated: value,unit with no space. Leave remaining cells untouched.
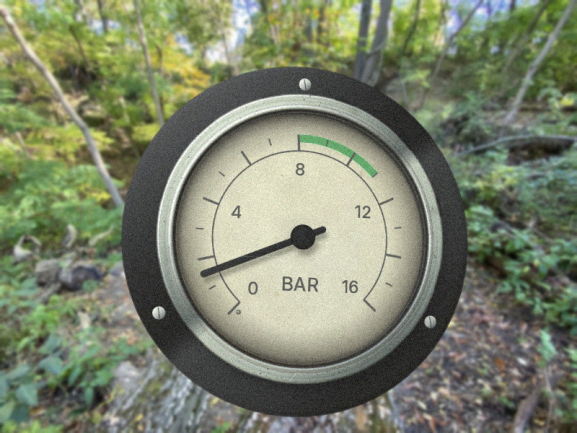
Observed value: 1.5,bar
